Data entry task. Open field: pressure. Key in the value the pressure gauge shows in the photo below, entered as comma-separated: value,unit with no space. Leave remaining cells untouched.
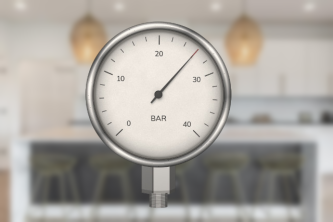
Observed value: 26,bar
